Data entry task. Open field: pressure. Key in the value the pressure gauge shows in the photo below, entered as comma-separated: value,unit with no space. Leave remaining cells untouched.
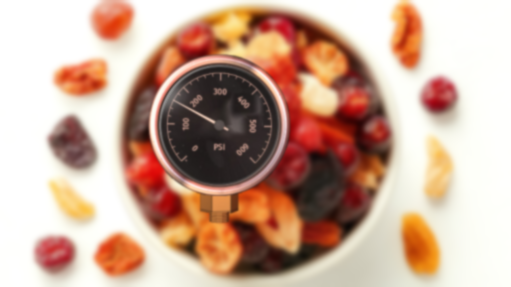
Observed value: 160,psi
